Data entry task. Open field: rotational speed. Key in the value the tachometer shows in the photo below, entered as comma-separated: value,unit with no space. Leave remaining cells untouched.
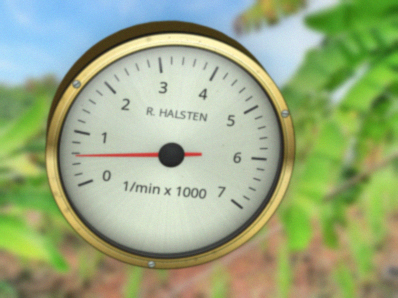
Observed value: 600,rpm
